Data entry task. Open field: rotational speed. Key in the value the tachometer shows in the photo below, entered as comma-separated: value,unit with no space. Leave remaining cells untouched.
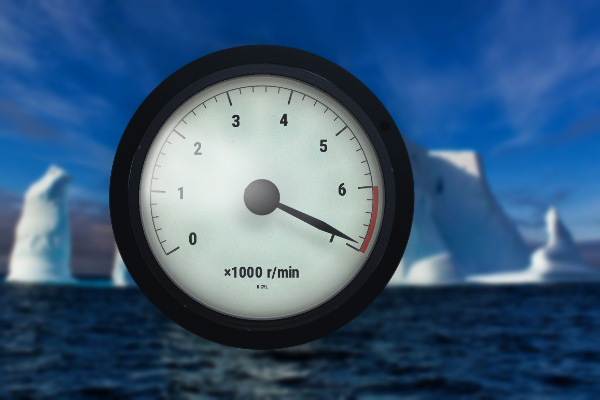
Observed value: 6900,rpm
